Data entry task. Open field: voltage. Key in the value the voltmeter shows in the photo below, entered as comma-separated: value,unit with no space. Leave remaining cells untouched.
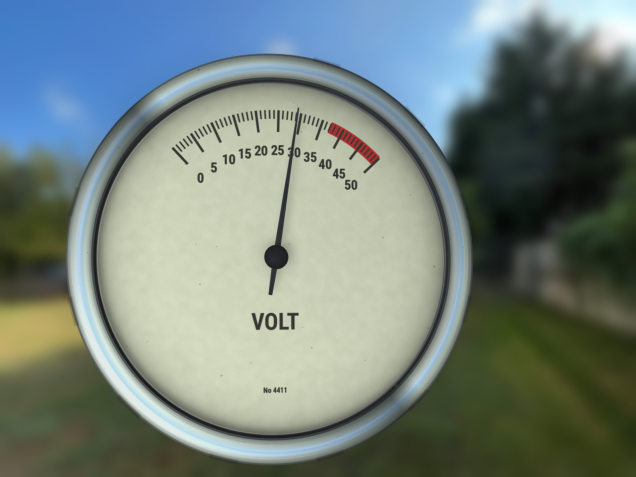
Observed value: 29,V
